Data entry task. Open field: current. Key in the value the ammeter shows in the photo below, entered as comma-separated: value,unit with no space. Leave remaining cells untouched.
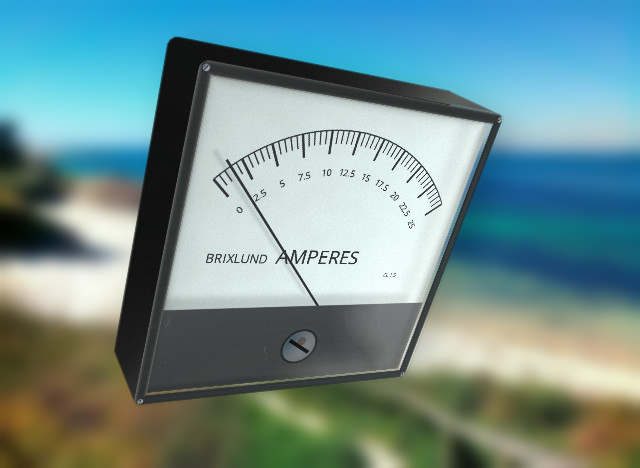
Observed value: 1.5,A
